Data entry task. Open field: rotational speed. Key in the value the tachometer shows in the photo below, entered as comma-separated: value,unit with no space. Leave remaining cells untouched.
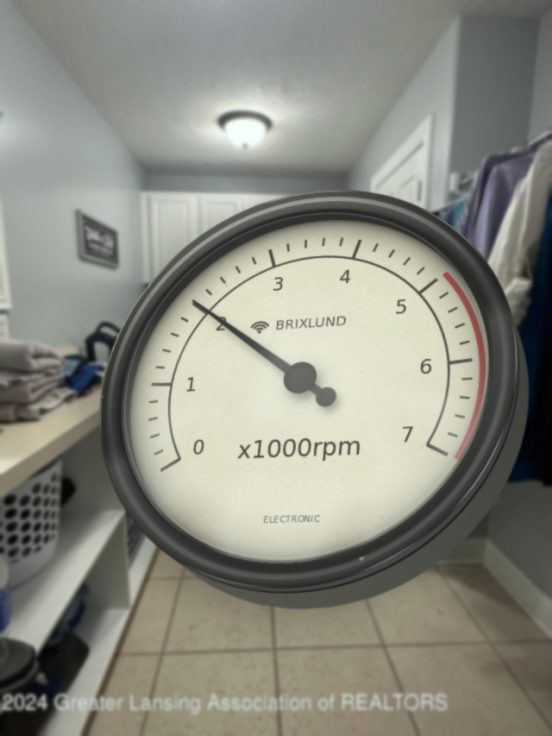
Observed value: 2000,rpm
